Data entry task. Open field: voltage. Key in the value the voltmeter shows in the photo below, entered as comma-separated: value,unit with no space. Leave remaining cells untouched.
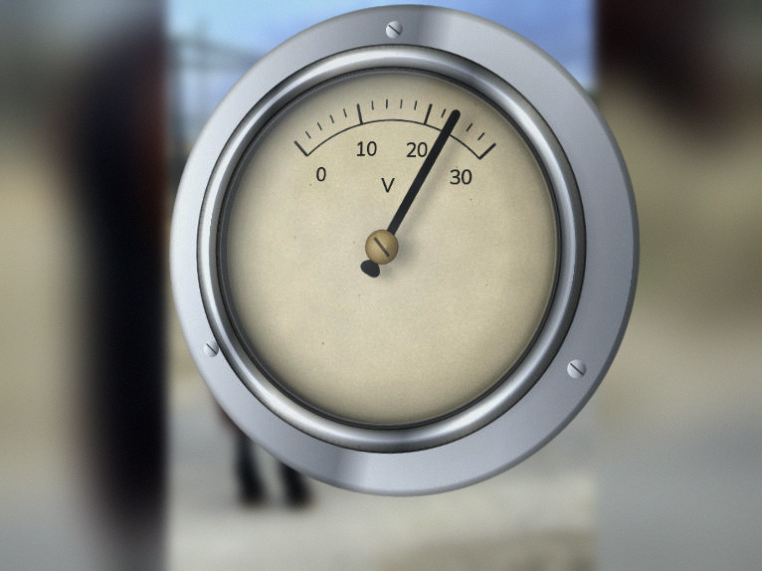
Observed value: 24,V
